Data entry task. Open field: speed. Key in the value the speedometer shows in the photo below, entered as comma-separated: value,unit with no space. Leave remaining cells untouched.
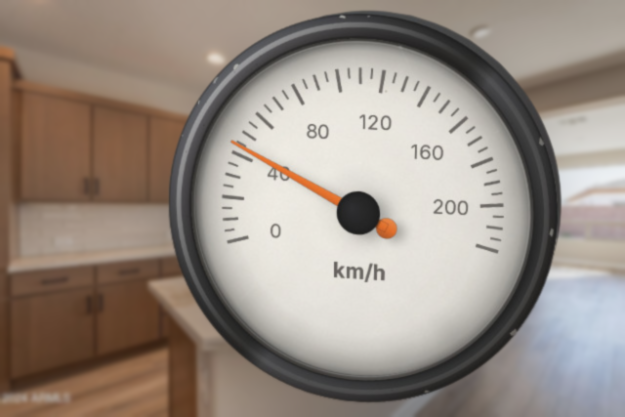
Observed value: 45,km/h
